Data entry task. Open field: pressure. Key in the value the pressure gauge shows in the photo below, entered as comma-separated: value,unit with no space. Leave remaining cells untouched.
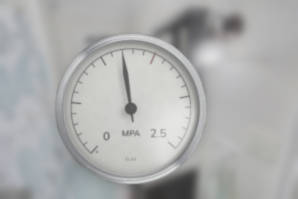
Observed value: 1.2,MPa
